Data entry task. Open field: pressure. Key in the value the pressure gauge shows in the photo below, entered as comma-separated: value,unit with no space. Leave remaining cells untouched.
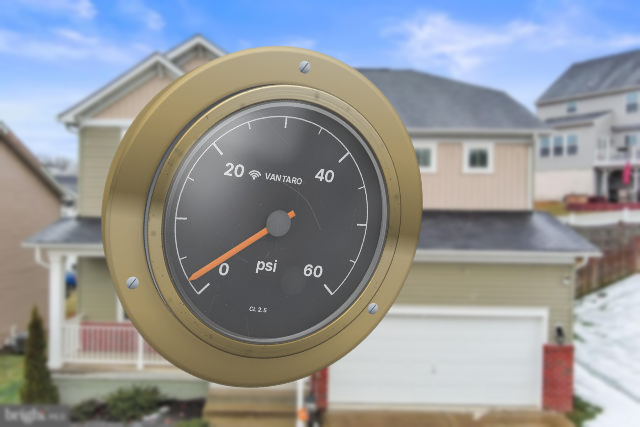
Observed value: 2.5,psi
